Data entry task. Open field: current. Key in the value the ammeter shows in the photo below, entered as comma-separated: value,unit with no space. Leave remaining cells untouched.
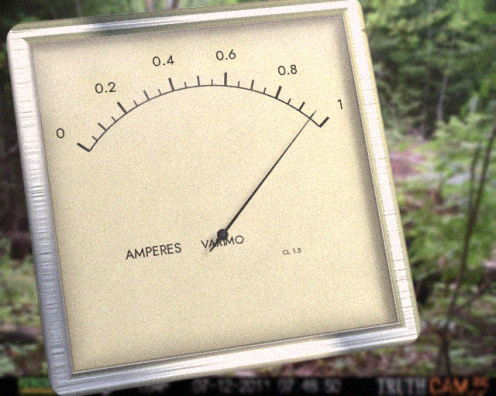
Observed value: 0.95,A
